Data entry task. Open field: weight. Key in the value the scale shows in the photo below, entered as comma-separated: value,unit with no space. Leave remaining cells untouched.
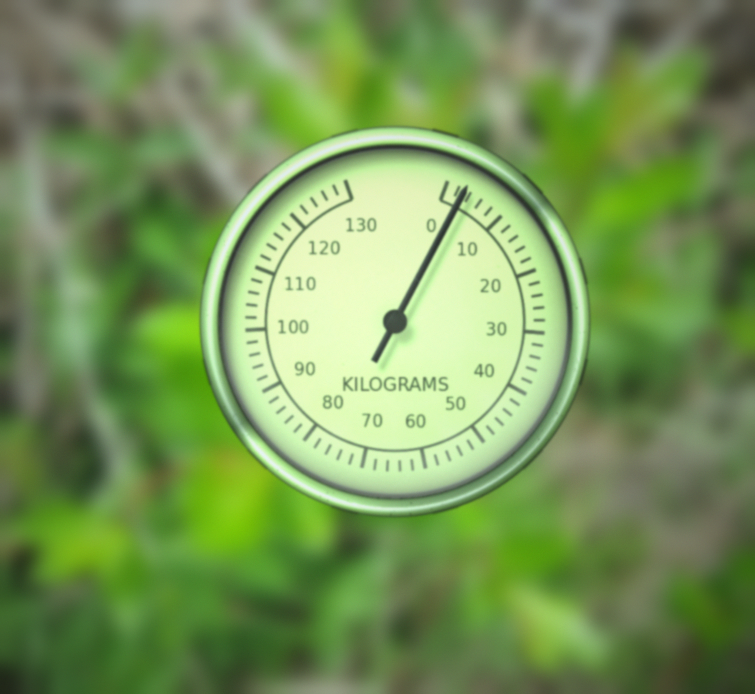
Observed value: 3,kg
